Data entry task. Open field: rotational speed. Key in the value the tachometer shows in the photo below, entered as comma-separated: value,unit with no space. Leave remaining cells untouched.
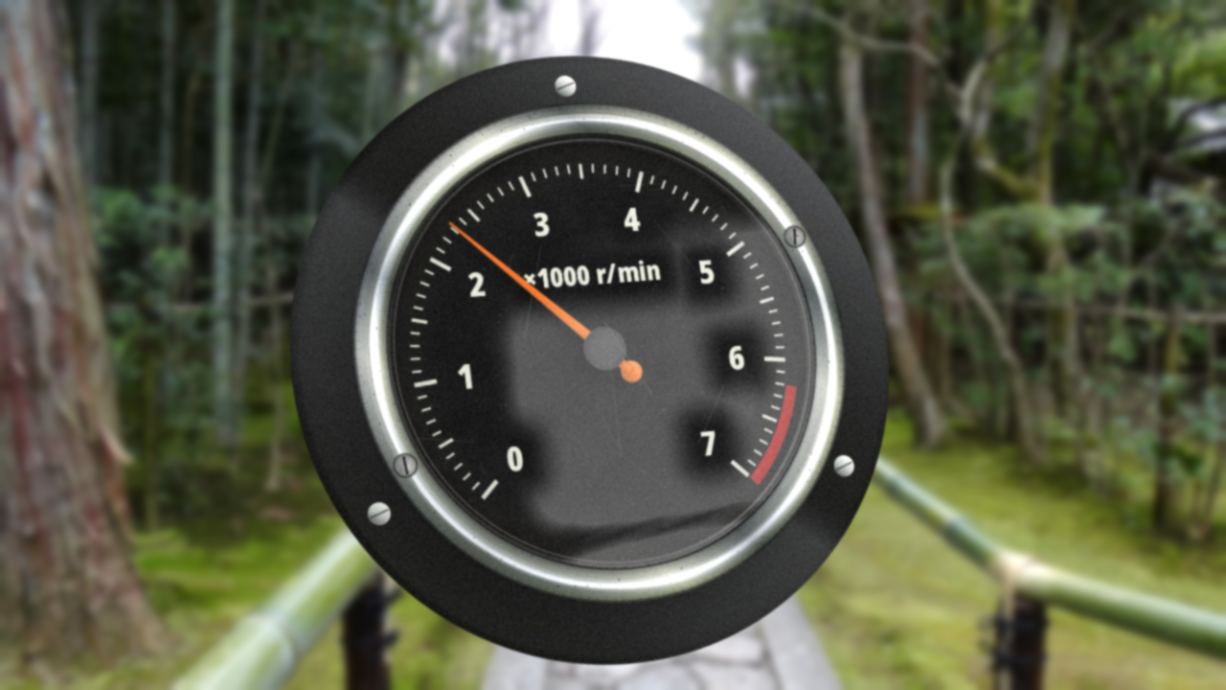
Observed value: 2300,rpm
